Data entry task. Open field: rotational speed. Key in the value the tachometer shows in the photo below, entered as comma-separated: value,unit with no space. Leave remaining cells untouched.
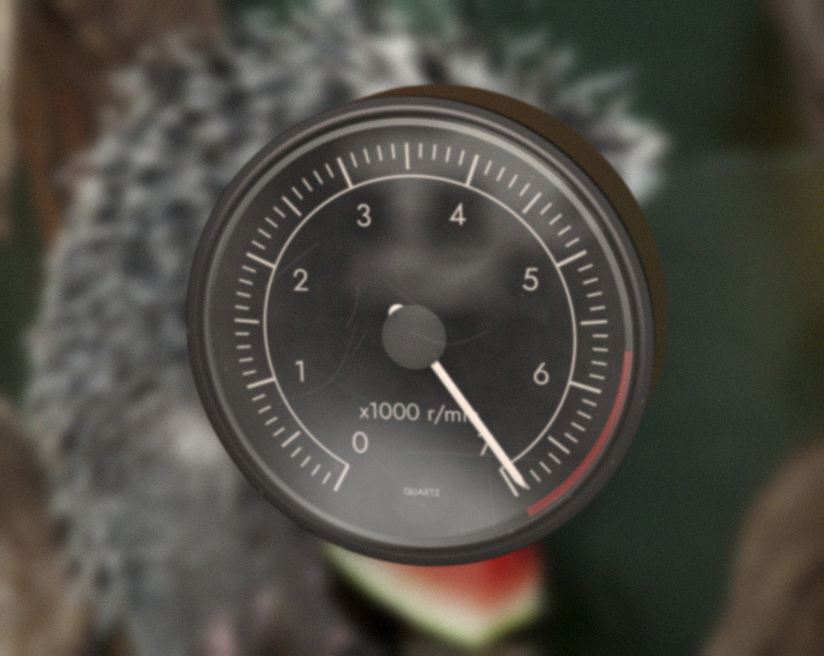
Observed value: 6900,rpm
